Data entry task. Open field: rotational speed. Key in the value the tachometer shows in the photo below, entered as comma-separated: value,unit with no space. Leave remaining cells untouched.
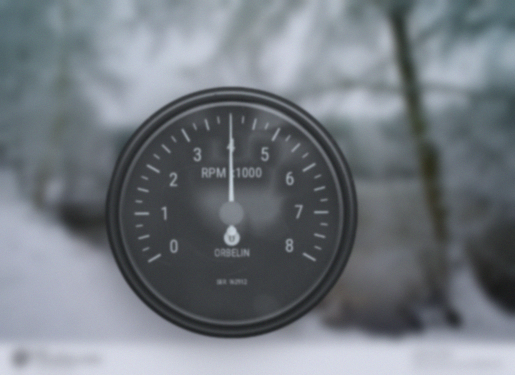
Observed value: 4000,rpm
